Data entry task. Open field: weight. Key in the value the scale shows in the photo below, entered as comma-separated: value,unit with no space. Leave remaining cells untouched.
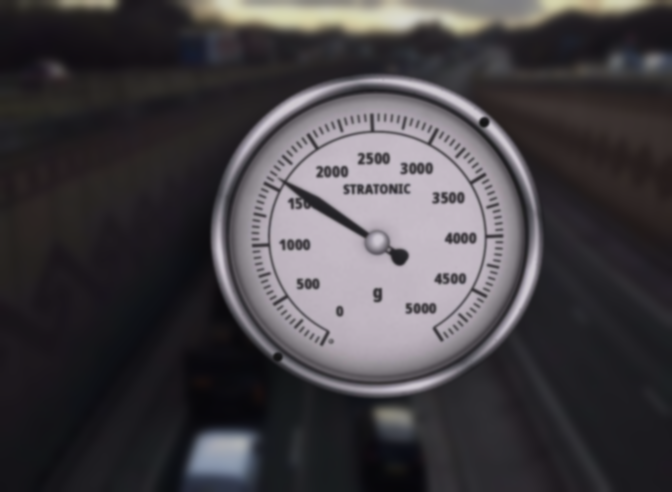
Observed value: 1600,g
